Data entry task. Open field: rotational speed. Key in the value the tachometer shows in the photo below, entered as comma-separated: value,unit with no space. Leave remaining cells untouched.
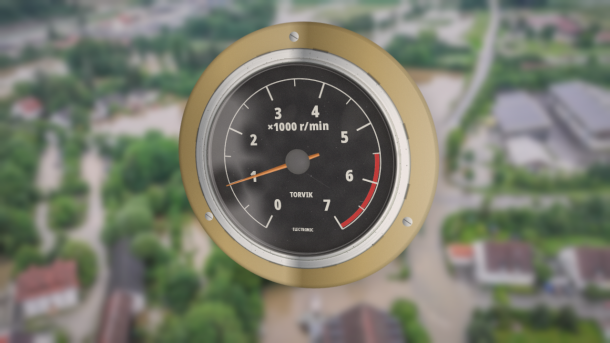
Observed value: 1000,rpm
